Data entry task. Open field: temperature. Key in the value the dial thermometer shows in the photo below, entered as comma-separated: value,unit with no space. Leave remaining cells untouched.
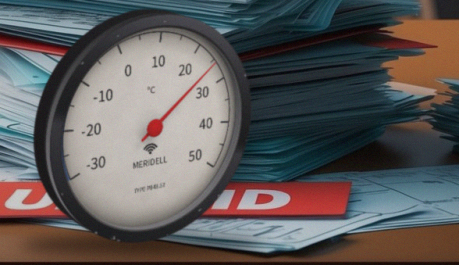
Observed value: 25,°C
